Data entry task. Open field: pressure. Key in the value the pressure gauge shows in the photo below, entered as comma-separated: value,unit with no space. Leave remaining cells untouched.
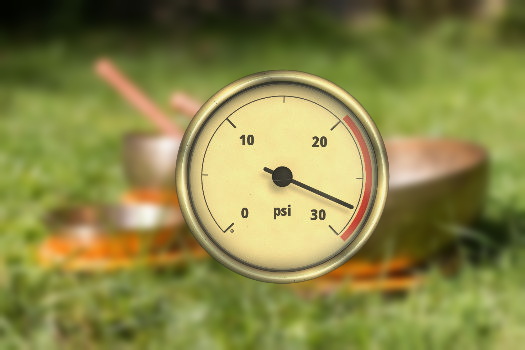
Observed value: 27.5,psi
